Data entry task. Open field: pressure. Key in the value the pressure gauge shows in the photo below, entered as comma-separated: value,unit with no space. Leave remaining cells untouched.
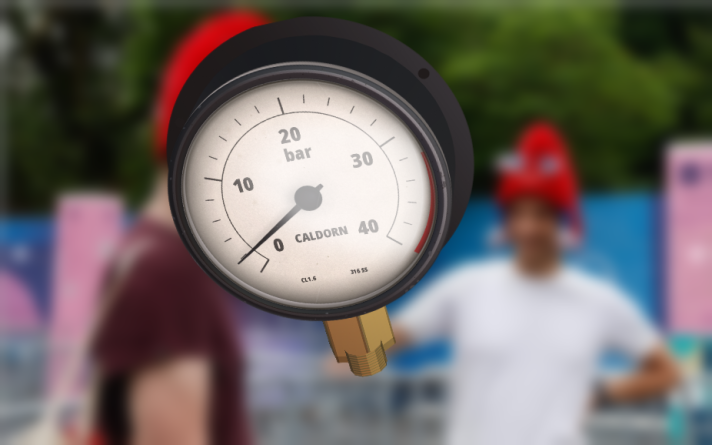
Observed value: 2,bar
